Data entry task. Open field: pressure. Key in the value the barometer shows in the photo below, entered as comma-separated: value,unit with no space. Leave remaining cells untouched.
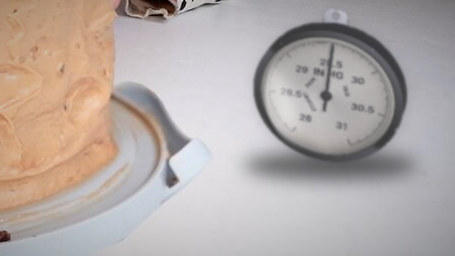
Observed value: 29.5,inHg
